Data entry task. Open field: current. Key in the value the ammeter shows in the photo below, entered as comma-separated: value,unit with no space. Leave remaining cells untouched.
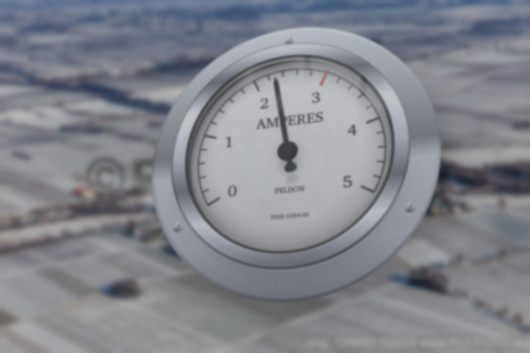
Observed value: 2.3,A
